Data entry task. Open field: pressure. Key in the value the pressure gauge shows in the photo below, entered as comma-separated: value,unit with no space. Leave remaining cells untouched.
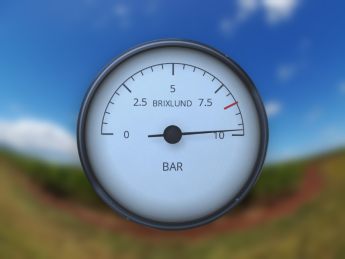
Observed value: 9.75,bar
